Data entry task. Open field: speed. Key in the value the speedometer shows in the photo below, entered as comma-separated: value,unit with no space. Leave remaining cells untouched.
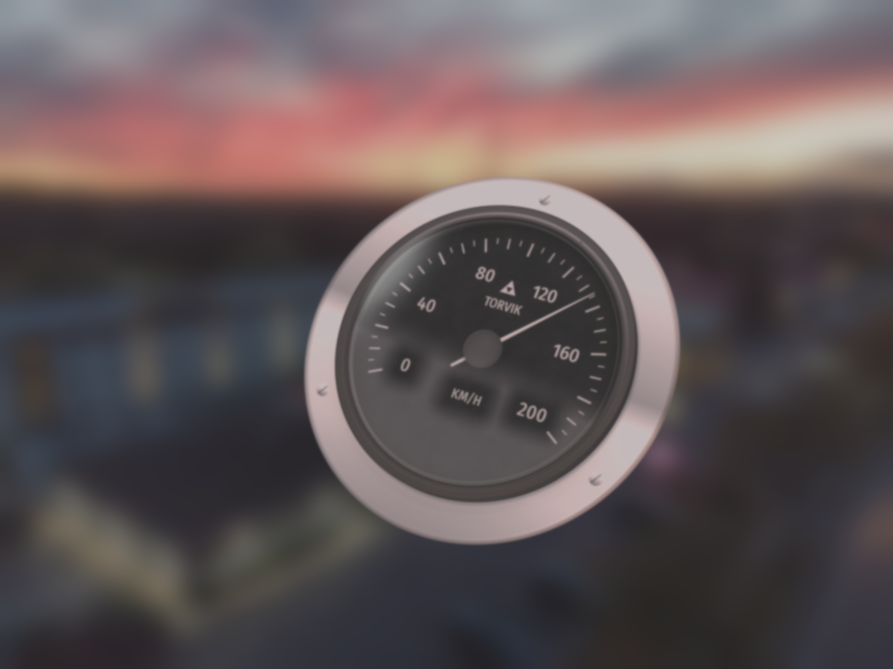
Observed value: 135,km/h
